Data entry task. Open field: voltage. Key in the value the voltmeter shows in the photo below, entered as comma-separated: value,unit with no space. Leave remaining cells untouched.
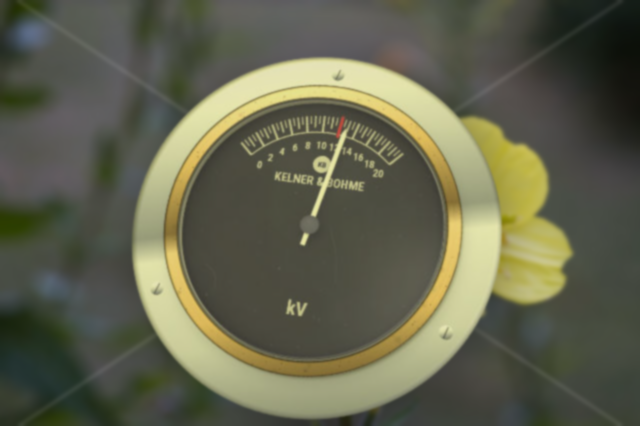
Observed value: 13,kV
